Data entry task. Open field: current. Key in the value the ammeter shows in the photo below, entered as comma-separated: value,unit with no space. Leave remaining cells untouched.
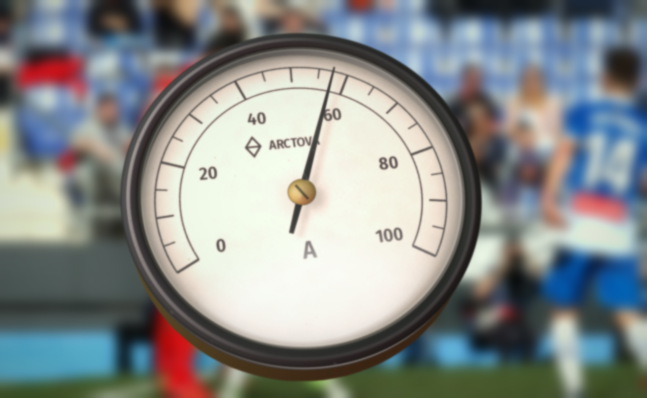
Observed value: 57.5,A
